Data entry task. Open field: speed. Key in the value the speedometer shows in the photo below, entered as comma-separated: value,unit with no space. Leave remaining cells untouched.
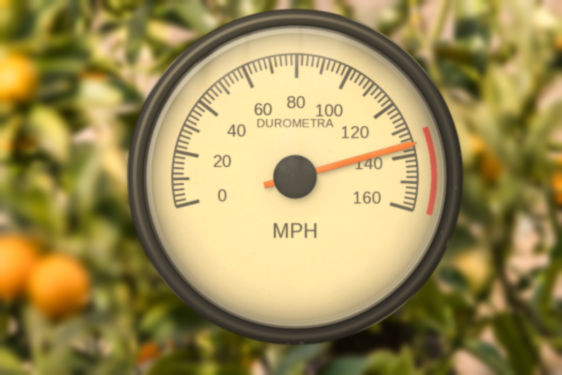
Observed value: 136,mph
